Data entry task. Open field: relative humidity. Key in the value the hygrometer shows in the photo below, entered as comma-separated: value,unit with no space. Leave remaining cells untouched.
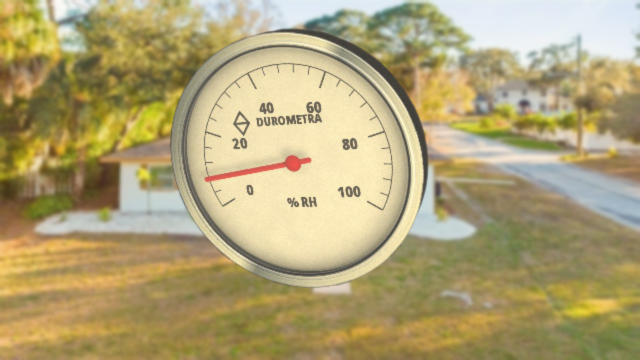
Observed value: 8,%
